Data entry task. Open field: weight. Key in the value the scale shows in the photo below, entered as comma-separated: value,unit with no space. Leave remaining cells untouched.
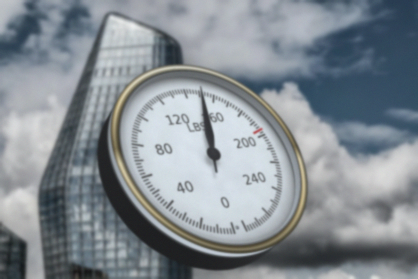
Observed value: 150,lb
